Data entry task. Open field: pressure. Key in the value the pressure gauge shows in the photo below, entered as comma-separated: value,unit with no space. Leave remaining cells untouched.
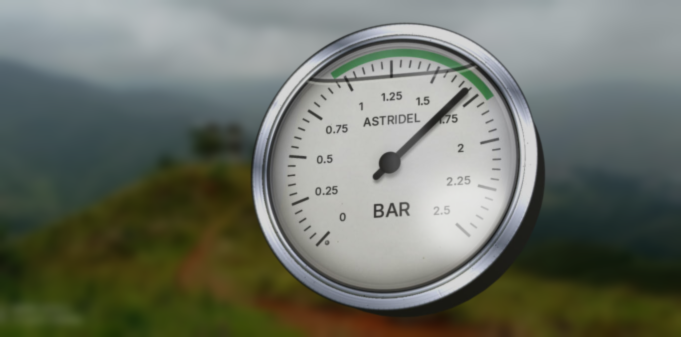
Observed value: 1.7,bar
